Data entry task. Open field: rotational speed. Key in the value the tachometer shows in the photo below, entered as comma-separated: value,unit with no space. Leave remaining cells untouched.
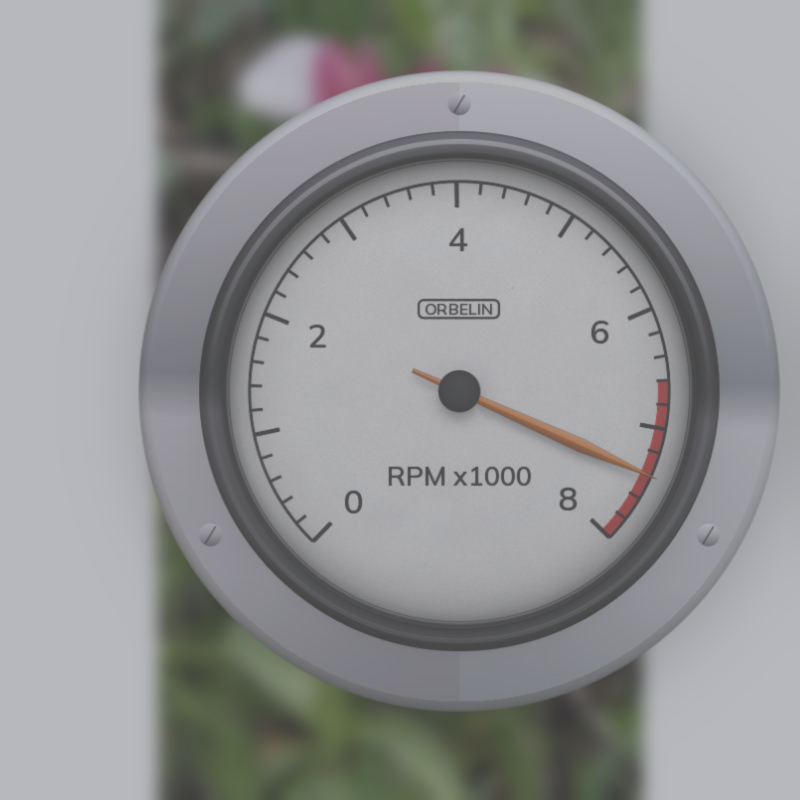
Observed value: 7400,rpm
